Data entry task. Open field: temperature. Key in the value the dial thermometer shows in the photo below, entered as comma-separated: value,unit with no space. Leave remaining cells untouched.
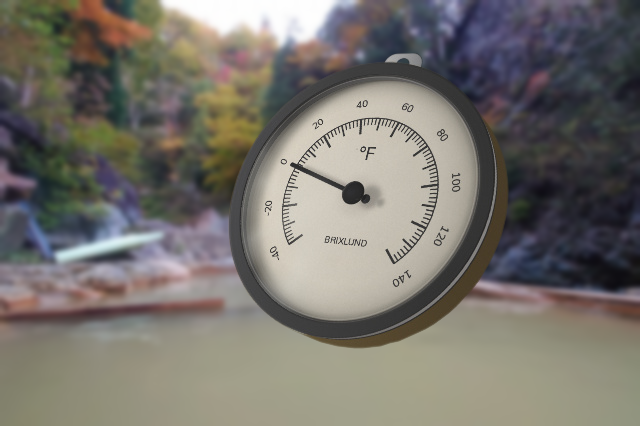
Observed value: 0,°F
